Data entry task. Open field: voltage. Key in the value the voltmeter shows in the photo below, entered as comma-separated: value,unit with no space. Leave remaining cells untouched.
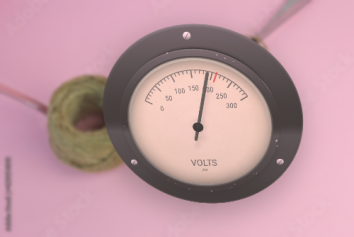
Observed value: 190,V
